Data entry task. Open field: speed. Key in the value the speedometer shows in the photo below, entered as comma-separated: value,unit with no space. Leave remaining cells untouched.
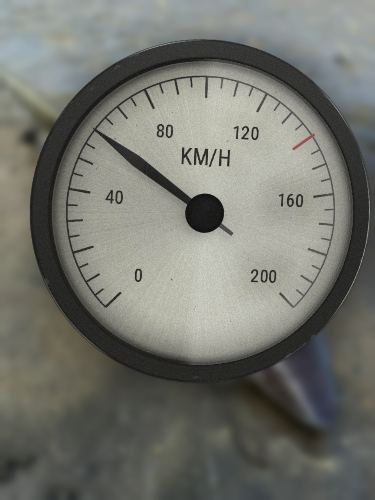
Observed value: 60,km/h
